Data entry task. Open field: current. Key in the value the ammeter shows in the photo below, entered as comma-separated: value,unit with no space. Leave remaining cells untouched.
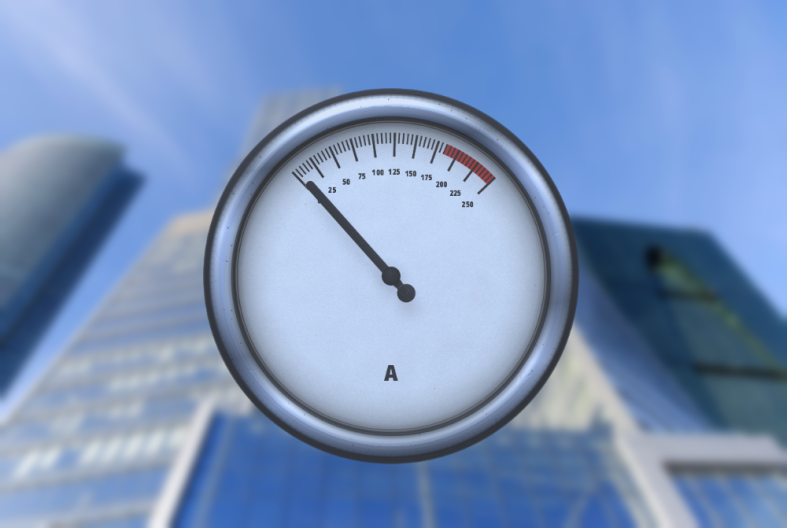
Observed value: 5,A
